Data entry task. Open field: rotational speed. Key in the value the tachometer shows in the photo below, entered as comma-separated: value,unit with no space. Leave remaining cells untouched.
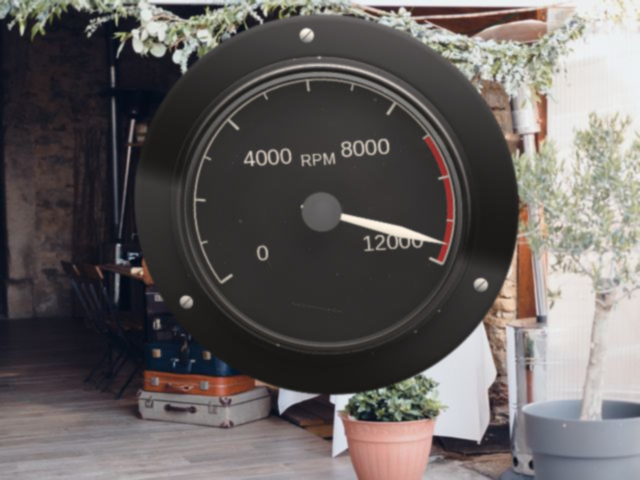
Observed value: 11500,rpm
